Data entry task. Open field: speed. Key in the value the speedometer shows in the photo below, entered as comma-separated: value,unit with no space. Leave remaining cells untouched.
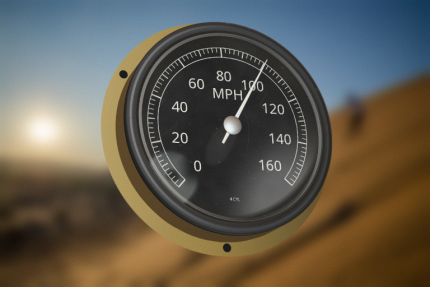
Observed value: 100,mph
